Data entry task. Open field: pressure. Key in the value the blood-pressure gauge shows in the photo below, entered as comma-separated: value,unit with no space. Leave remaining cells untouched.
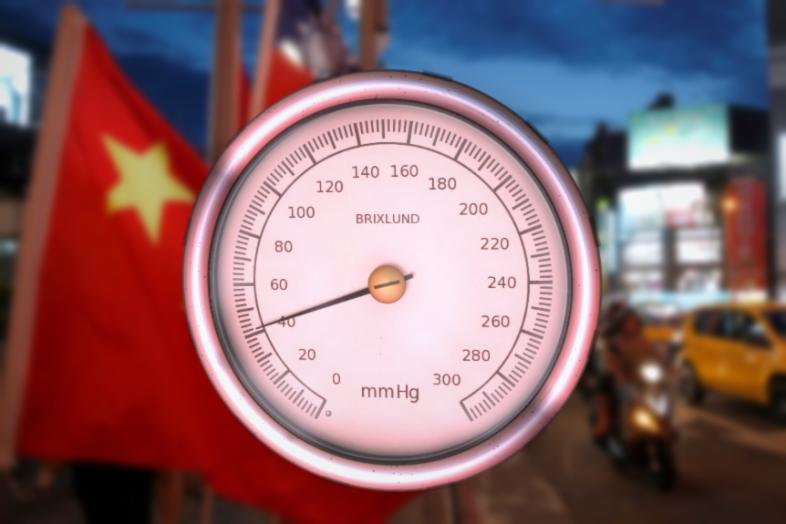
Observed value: 42,mmHg
